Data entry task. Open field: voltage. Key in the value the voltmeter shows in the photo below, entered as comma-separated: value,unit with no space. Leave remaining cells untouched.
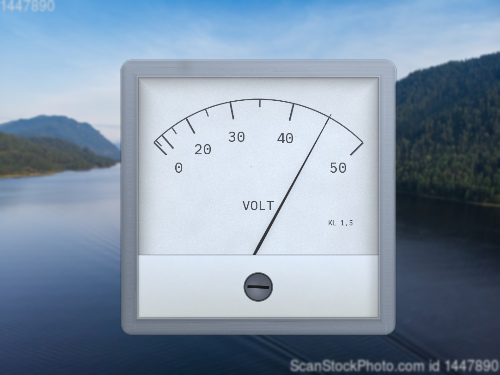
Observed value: 45,V
